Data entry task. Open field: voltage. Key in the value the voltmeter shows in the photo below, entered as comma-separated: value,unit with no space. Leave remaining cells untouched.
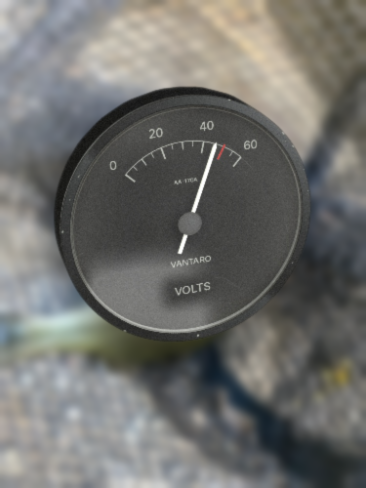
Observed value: 45,V
